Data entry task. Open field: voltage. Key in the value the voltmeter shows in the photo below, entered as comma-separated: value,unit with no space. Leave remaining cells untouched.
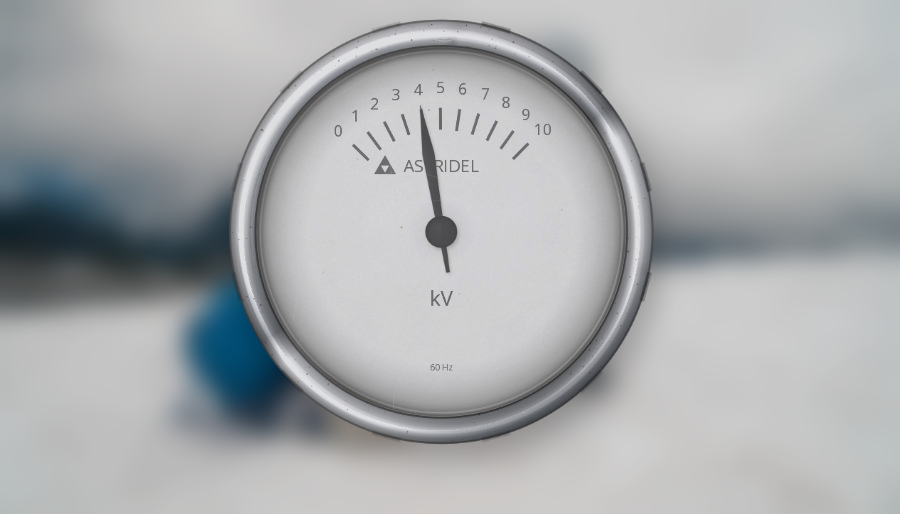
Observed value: 4,kV
